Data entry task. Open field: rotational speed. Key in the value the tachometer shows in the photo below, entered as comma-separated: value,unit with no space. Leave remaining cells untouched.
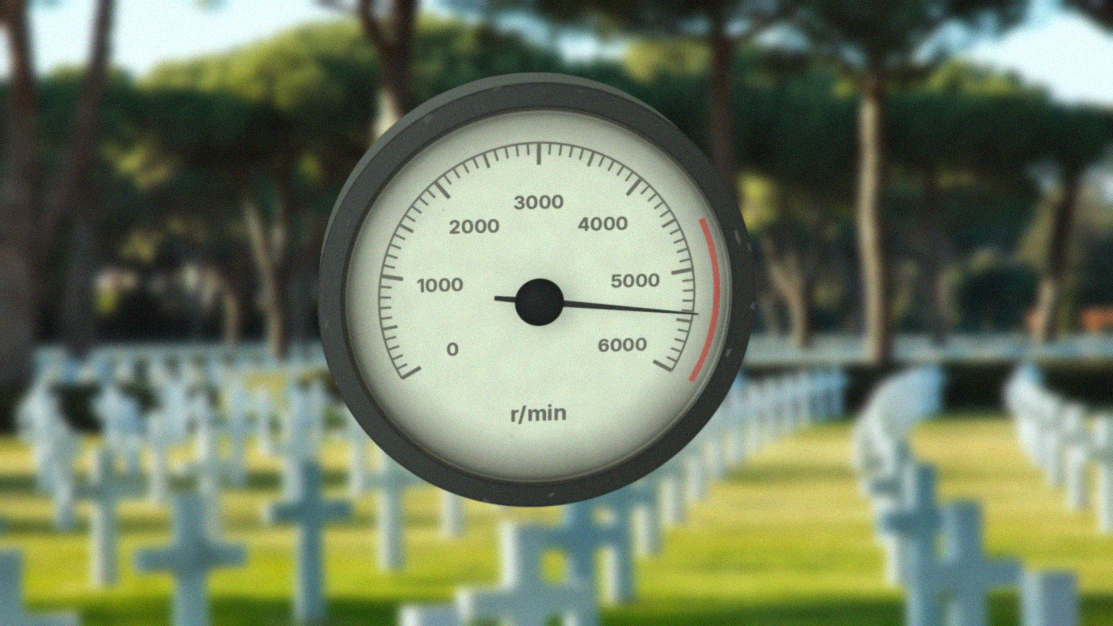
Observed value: 5400,rpm
